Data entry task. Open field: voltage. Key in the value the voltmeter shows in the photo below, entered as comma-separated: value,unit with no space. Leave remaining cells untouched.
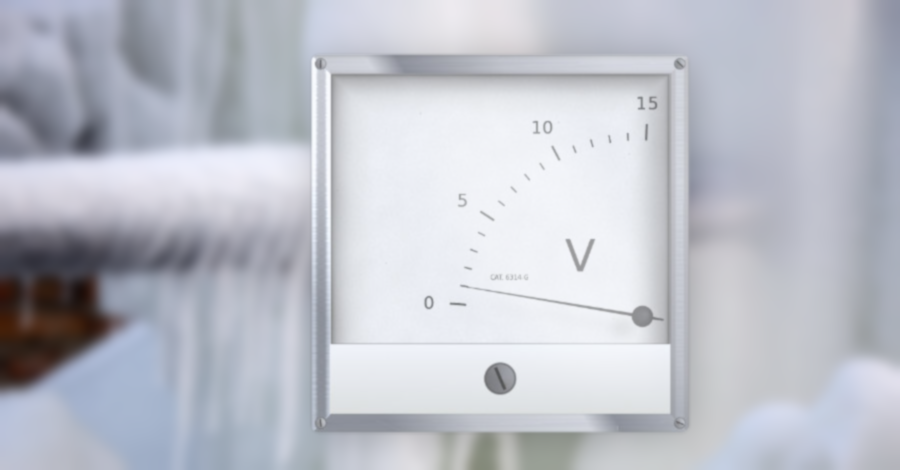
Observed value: 1,V
